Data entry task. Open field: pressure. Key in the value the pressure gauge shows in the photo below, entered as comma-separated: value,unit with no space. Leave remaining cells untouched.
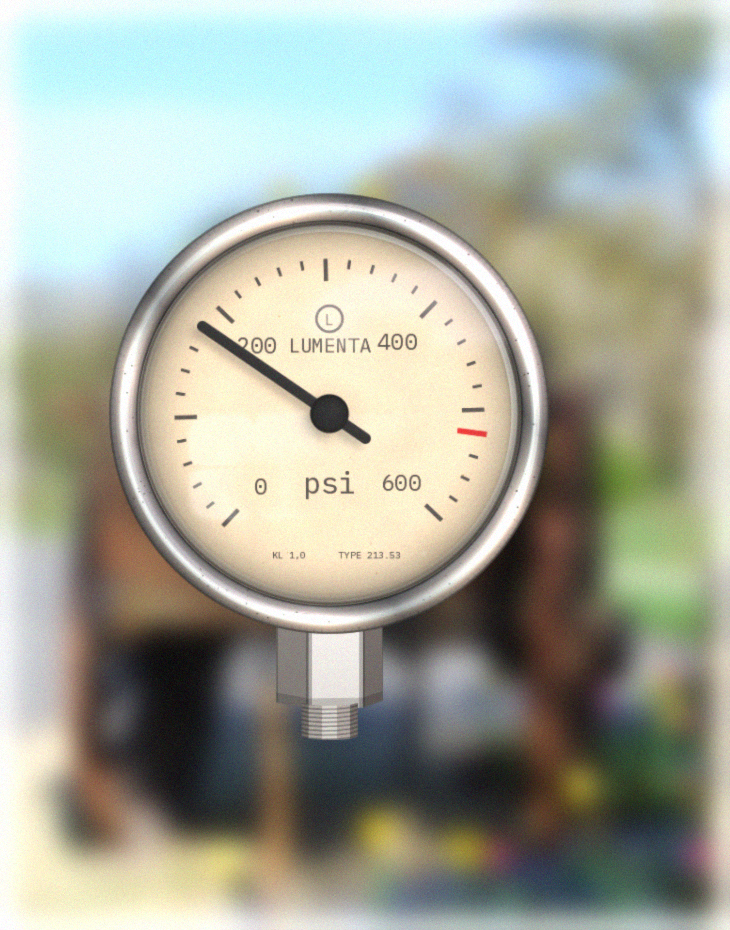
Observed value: 180,psi
